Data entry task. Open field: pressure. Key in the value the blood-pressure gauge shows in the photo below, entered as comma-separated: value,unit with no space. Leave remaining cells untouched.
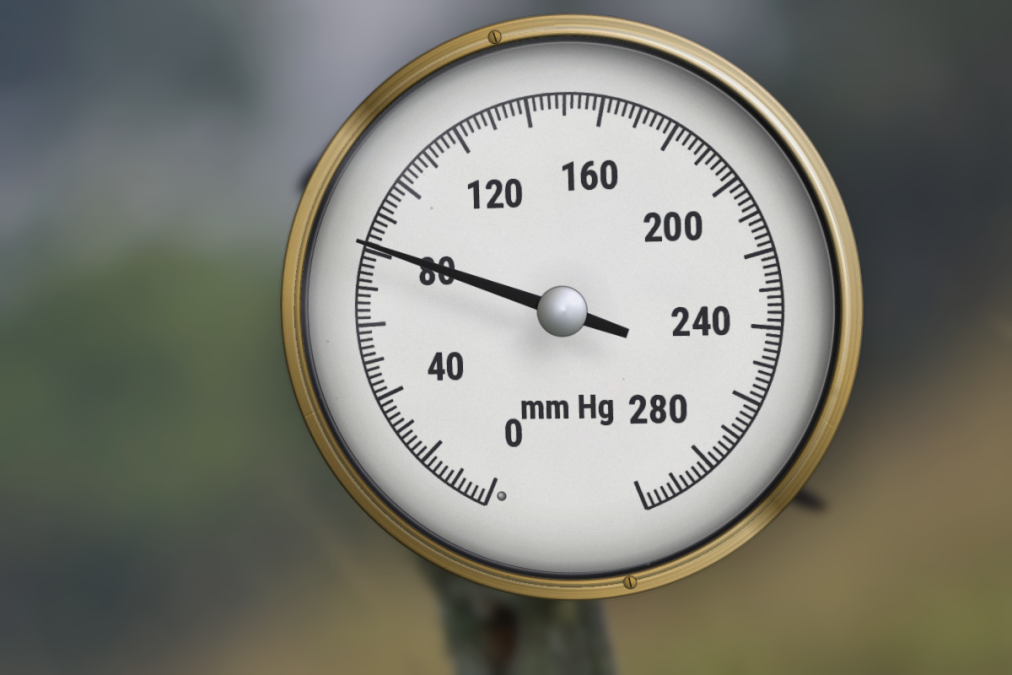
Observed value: 82,mmHg
